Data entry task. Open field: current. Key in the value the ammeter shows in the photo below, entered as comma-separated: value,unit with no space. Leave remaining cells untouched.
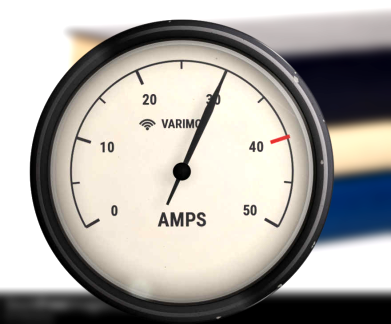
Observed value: 30,A
